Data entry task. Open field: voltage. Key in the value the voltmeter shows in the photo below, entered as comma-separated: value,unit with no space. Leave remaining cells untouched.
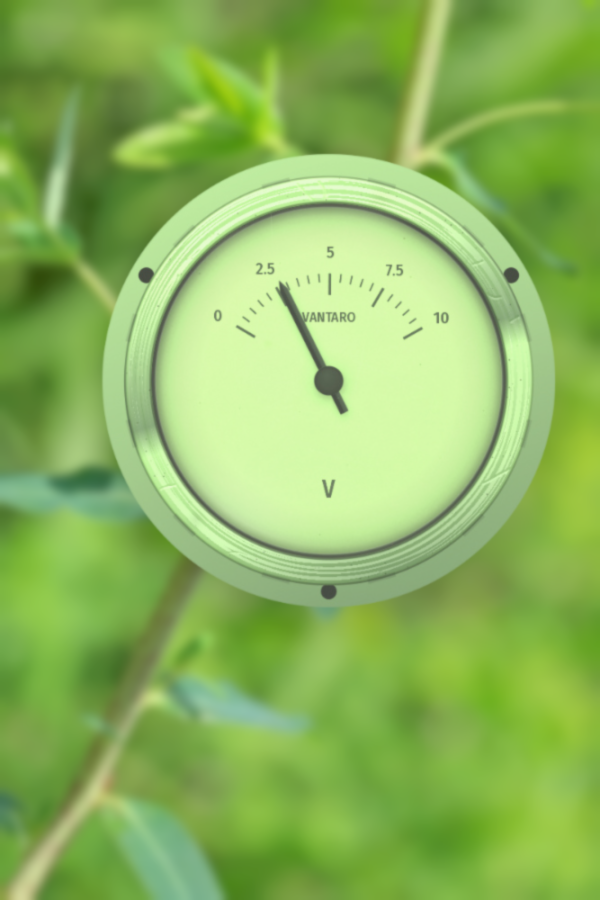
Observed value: 2.75,V
